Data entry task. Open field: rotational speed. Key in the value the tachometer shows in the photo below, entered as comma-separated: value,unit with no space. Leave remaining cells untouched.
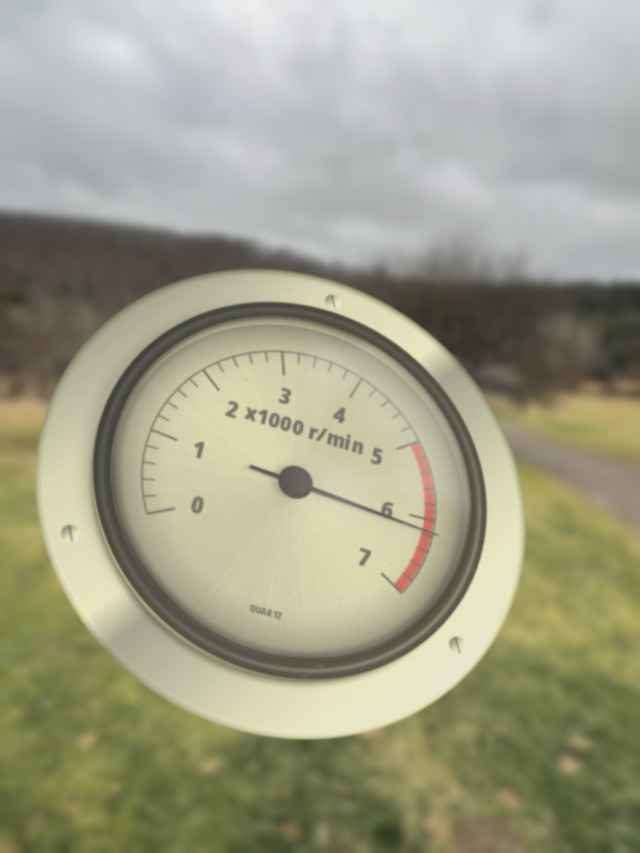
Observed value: 6200,rpm
